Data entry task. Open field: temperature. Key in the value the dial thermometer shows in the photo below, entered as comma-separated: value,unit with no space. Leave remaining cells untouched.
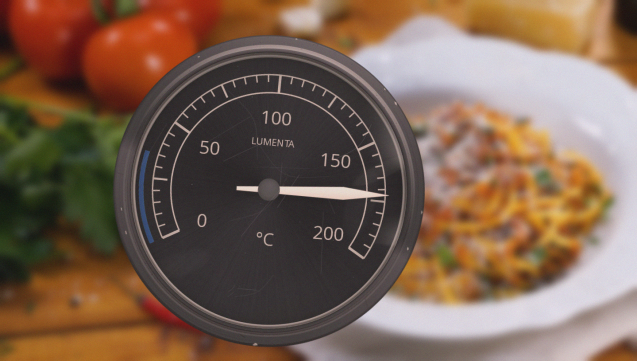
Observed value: 172.5,°C
